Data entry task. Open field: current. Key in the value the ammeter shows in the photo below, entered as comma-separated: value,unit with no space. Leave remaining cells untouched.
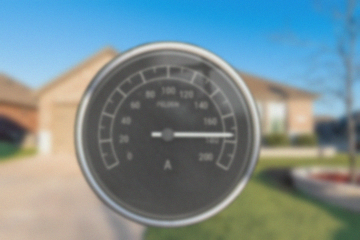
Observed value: 175,A
